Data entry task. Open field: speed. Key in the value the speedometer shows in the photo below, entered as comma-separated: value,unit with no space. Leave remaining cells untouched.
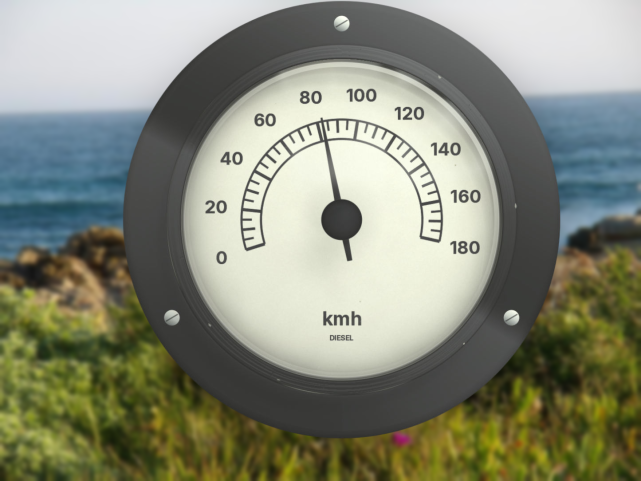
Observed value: 82.5,km/h
